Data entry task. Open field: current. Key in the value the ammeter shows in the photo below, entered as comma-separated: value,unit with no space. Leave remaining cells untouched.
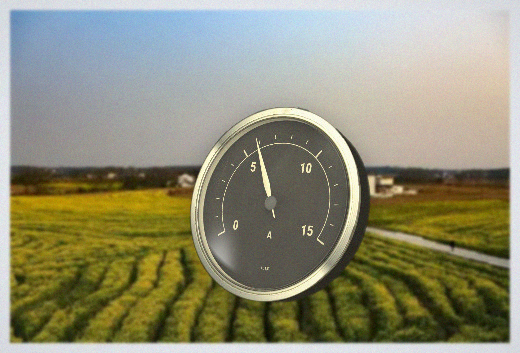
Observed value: 6,A
